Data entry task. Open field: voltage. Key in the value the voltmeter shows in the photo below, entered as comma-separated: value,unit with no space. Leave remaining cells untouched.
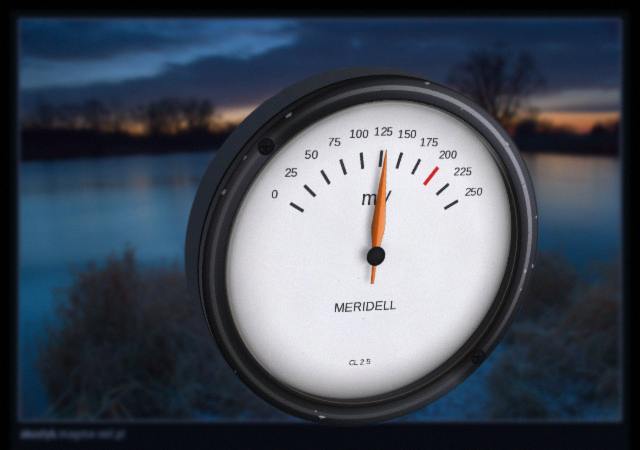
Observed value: 125,mV
